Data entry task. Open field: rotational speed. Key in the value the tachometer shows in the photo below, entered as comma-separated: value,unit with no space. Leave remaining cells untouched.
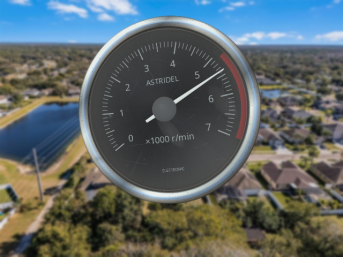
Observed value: 5400,rpm
